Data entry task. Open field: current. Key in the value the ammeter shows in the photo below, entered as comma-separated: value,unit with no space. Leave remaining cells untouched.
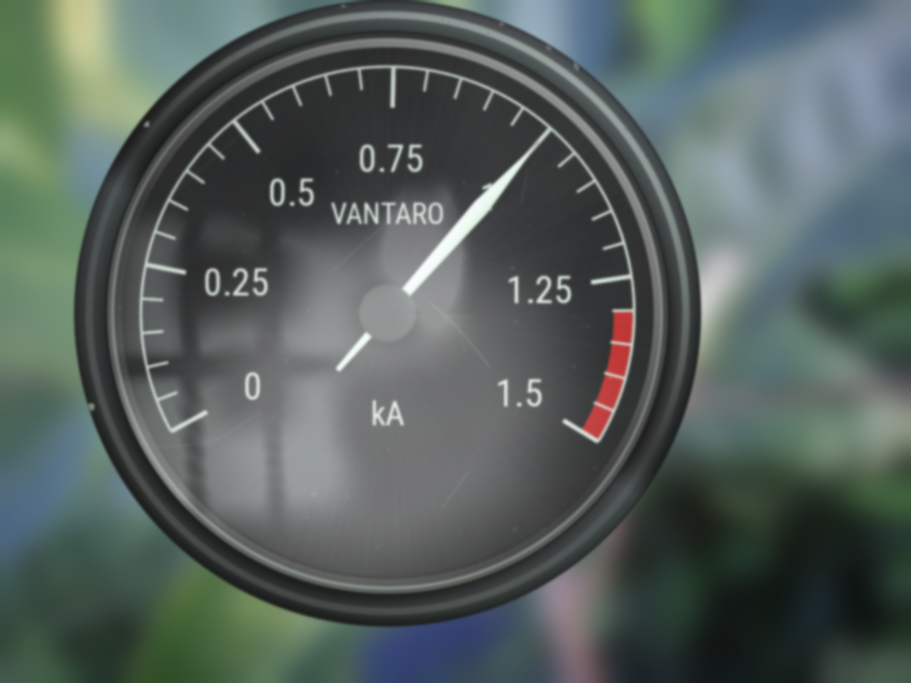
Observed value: 1,kA
